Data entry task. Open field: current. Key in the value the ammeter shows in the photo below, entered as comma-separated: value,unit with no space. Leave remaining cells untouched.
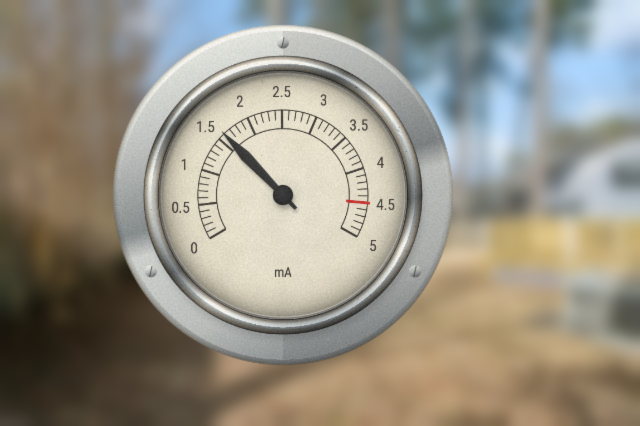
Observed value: 1.6,mA
